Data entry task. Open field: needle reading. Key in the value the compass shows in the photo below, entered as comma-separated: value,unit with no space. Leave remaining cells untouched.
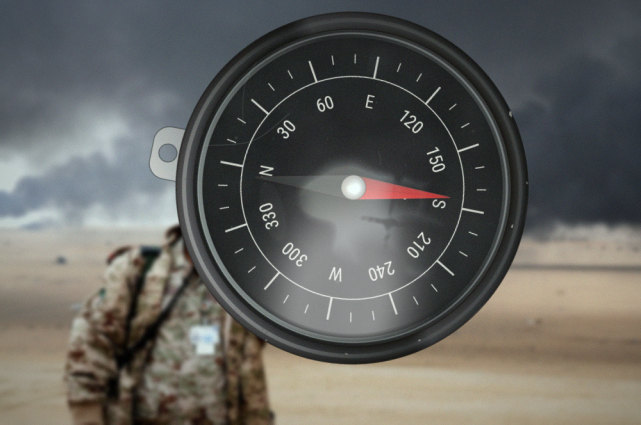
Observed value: 175,°
